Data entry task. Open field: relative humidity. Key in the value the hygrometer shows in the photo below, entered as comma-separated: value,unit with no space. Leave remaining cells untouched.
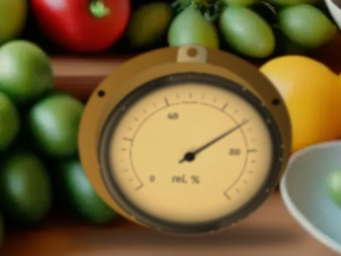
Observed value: 68,%
